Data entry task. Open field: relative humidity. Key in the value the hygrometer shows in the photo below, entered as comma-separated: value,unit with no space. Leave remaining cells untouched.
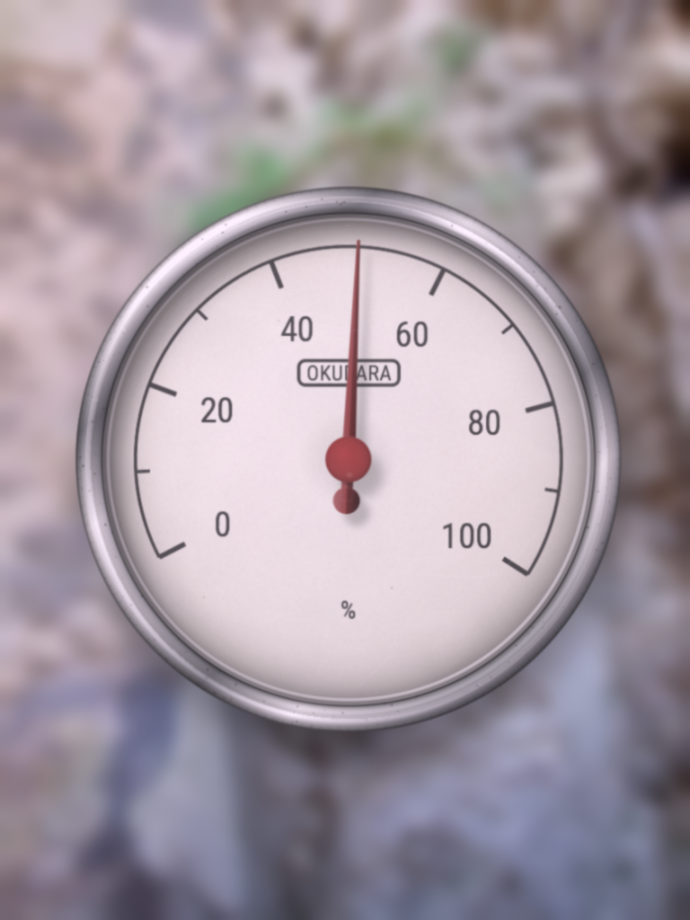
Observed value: 50,%
